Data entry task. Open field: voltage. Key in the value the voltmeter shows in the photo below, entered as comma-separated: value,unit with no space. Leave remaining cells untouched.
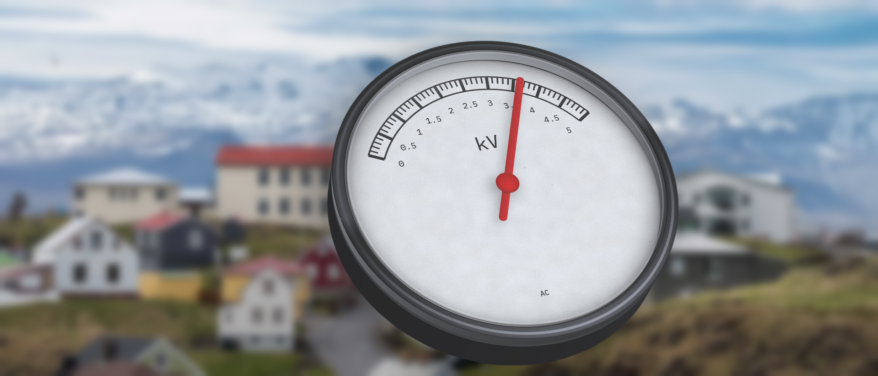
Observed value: 3.6,kV
